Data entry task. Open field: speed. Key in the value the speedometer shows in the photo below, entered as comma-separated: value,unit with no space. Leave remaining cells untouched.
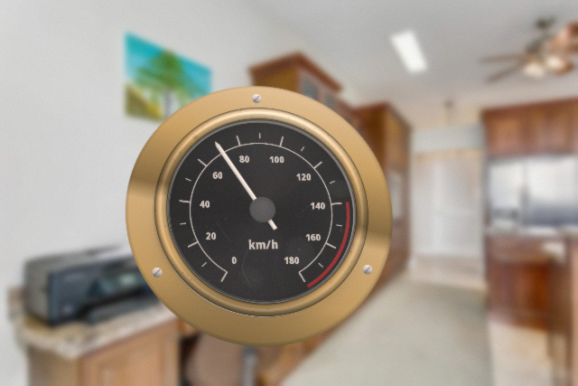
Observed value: 70,km/h
